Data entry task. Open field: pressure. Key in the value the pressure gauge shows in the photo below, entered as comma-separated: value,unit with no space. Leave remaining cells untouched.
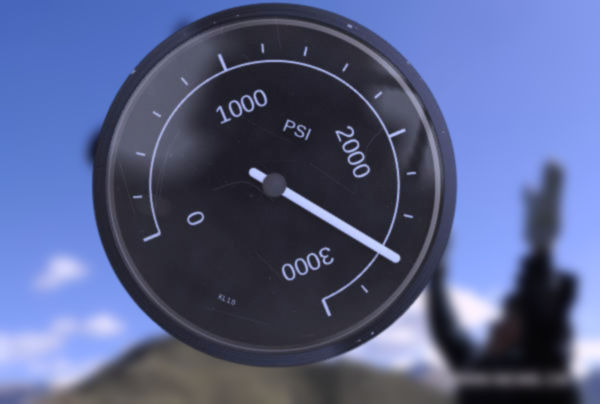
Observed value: 2600,psi
